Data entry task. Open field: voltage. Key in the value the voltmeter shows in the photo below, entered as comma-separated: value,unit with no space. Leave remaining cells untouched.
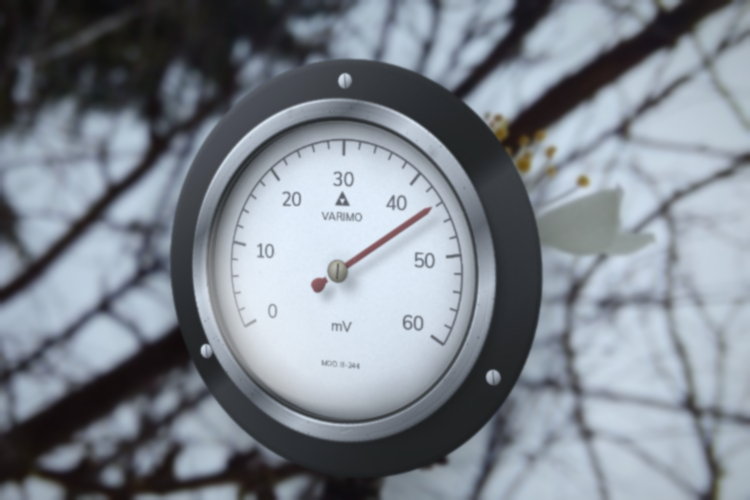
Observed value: 44,mV
